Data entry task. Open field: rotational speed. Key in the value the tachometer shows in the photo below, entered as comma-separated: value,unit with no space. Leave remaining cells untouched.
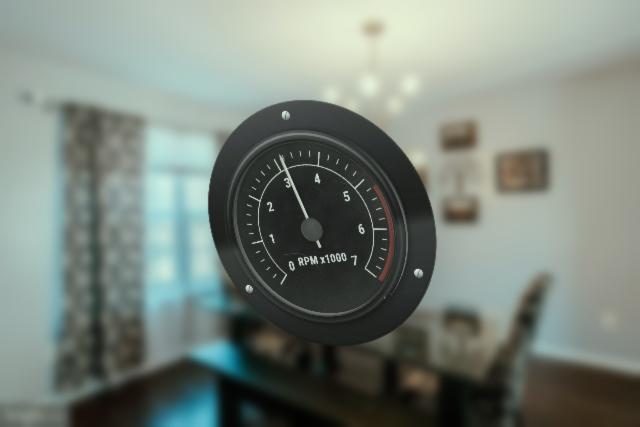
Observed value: 3200,rpm
